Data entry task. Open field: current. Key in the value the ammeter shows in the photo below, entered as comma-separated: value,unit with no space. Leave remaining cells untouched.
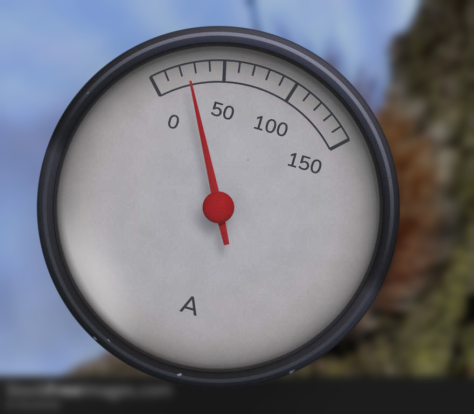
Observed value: 25,A
